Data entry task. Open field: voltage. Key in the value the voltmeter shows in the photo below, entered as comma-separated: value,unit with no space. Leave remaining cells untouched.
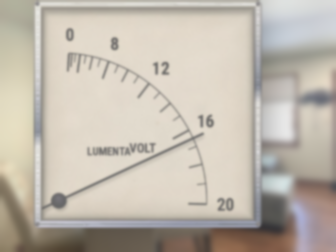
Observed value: 16.5,V
